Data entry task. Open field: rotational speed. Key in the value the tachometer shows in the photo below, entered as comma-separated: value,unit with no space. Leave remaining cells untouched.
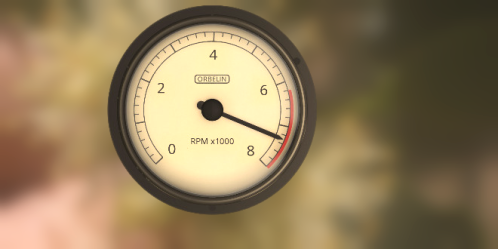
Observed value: 7300,rpm
